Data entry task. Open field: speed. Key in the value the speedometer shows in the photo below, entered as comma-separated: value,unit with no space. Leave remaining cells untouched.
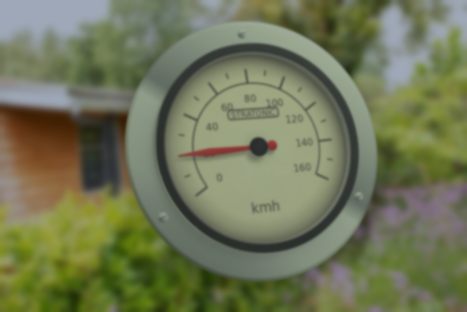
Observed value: 20,km/h
